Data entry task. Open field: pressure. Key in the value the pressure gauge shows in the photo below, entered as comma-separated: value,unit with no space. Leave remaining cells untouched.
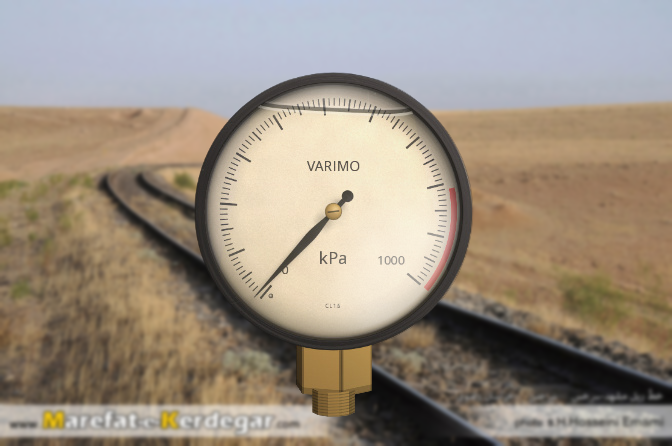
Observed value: 10,kPa
